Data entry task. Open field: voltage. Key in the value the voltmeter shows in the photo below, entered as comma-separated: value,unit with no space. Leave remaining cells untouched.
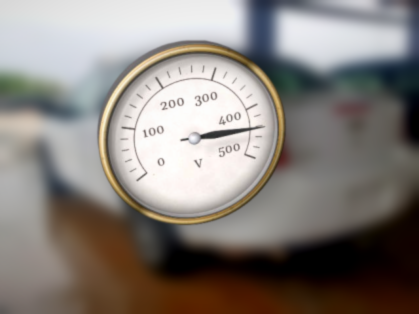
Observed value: 440,V
